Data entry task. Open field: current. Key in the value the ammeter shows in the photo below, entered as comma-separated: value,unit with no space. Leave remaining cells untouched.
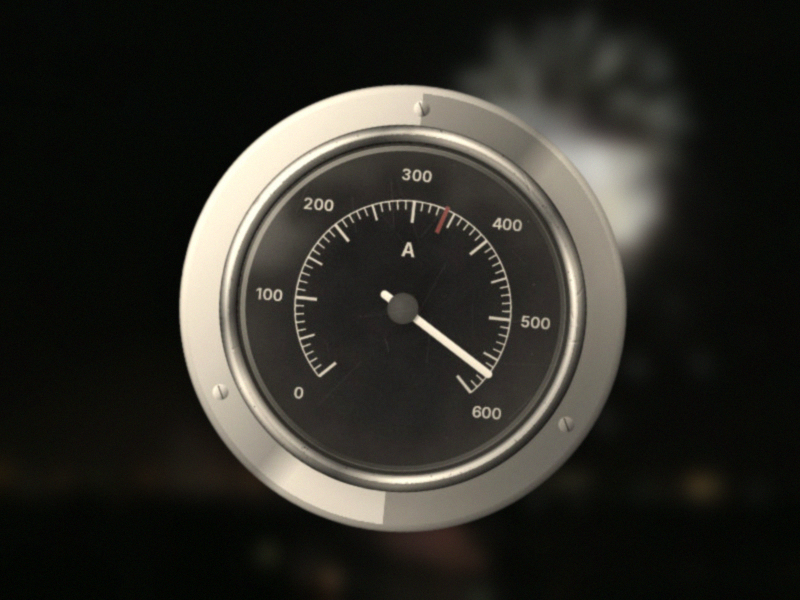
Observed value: 570,A
